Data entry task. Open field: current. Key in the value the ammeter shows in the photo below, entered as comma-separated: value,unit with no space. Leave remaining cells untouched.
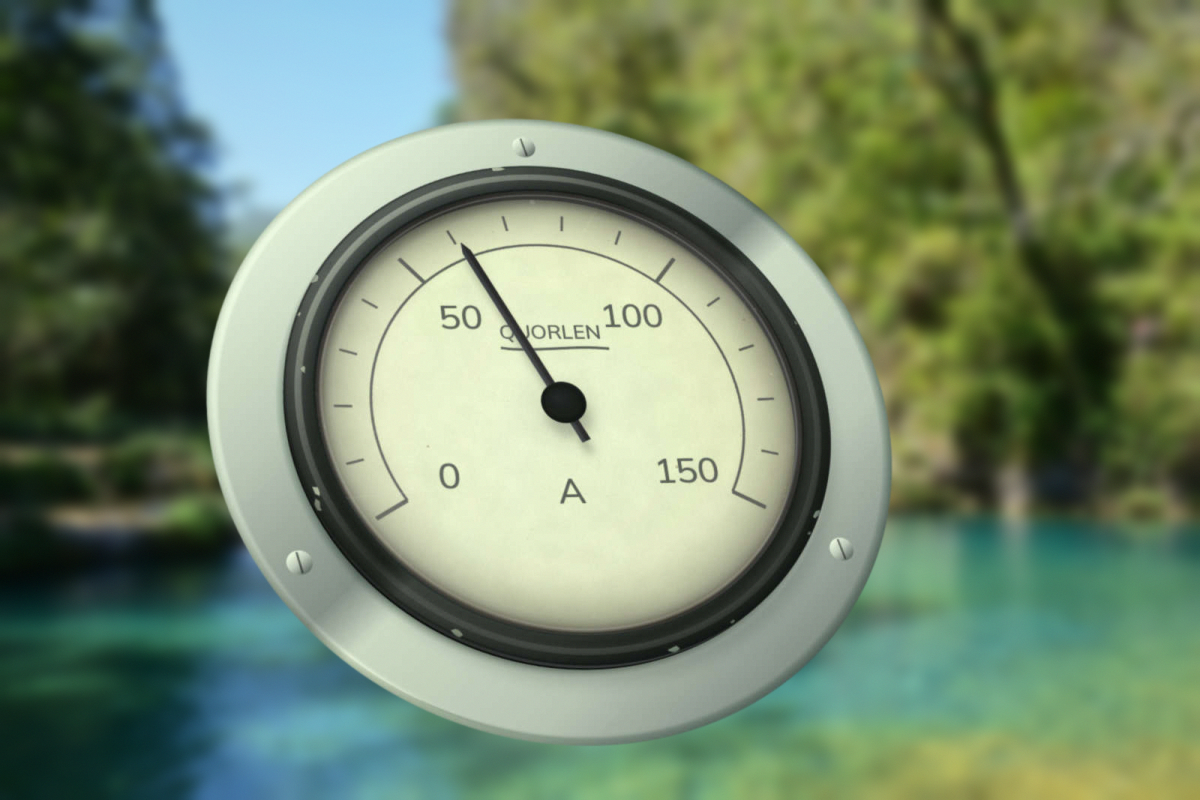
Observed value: 60,A
